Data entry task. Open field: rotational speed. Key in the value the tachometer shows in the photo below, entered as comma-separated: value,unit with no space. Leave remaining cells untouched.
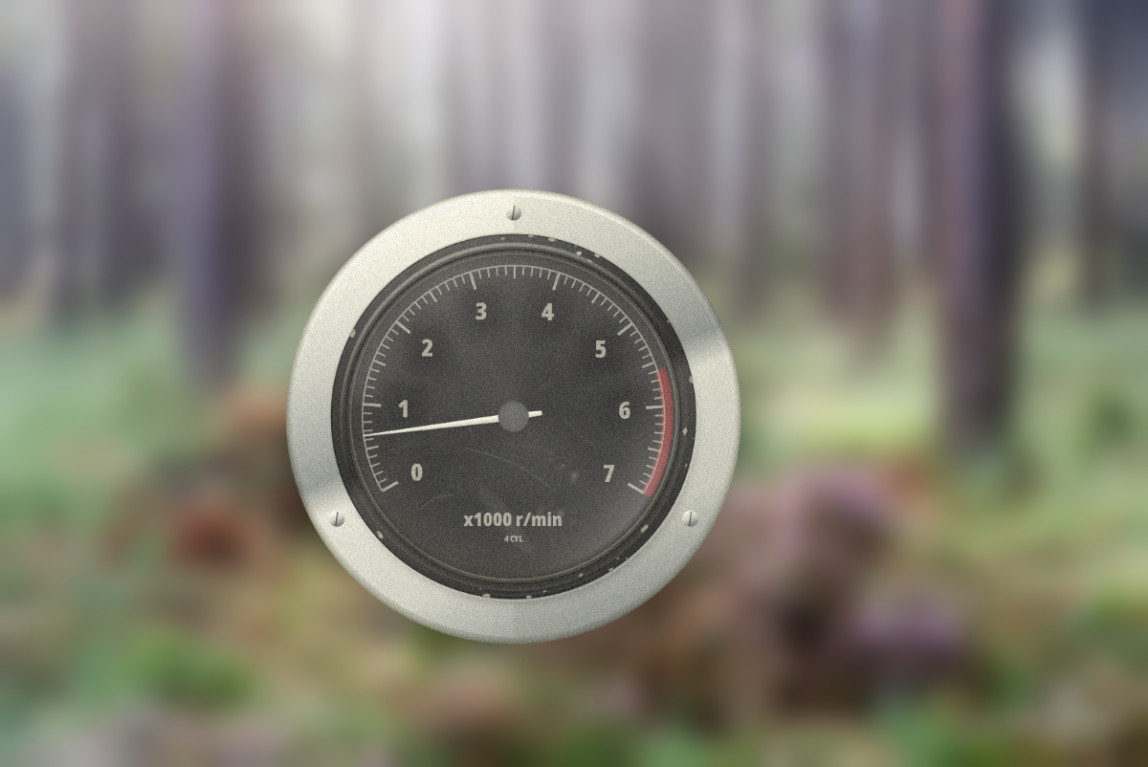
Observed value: 650,rpm
